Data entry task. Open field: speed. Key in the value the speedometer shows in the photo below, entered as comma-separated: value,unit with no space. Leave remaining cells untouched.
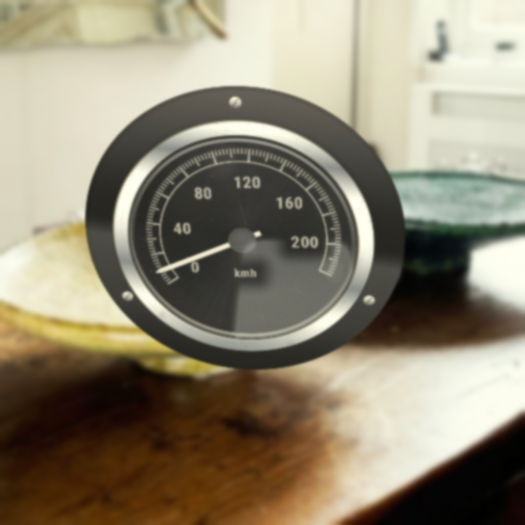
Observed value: 10,km/h
